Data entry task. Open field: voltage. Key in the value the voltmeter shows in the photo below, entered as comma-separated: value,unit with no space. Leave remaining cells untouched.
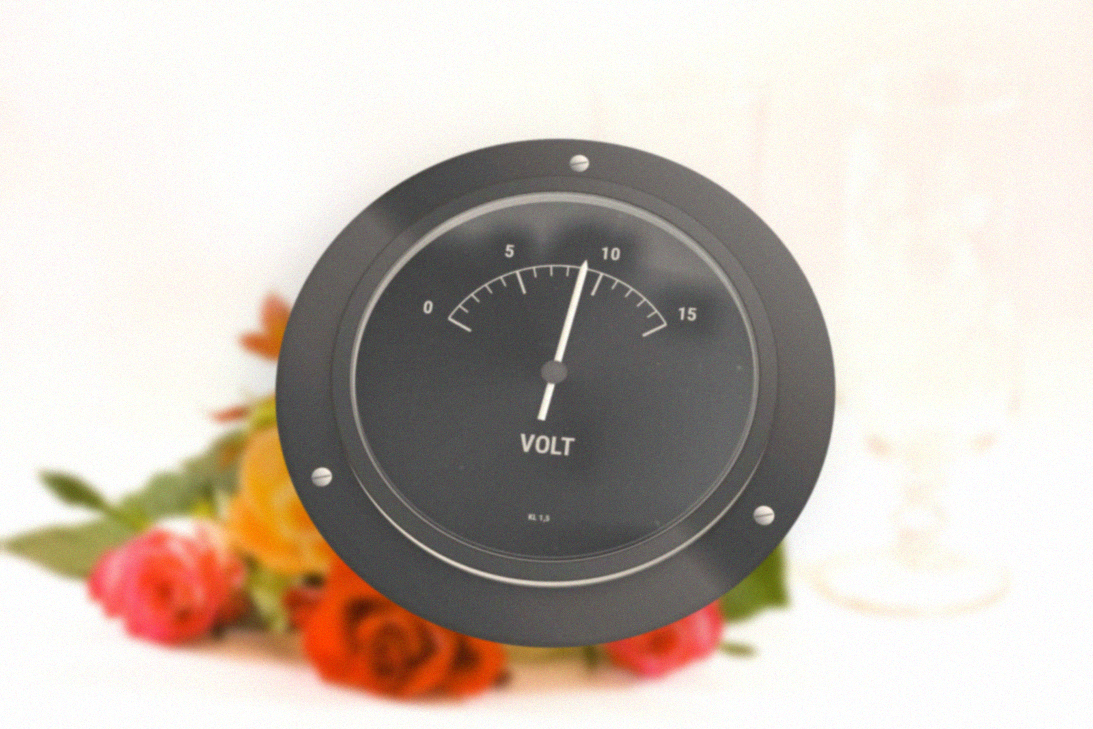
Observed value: 9,V
